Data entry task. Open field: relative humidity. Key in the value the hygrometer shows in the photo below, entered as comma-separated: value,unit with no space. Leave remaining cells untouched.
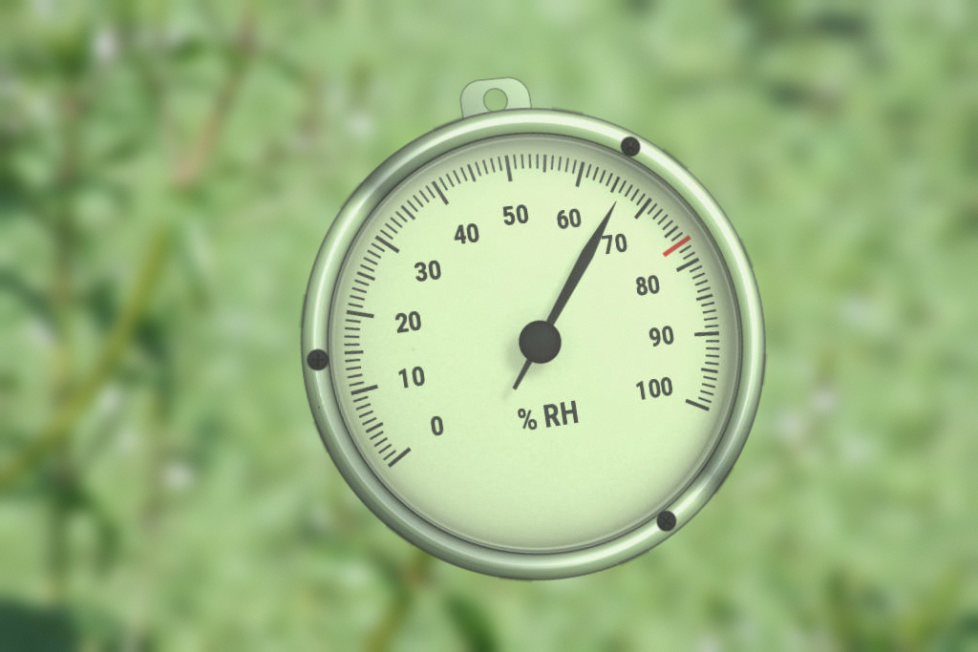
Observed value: 66,%
